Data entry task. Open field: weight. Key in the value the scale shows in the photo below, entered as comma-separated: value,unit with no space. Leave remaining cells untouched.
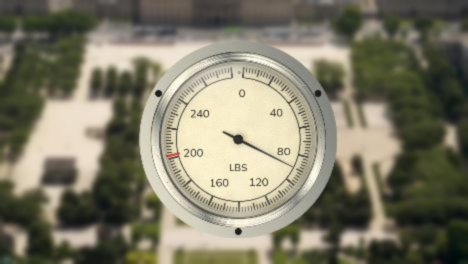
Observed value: 90,lb
